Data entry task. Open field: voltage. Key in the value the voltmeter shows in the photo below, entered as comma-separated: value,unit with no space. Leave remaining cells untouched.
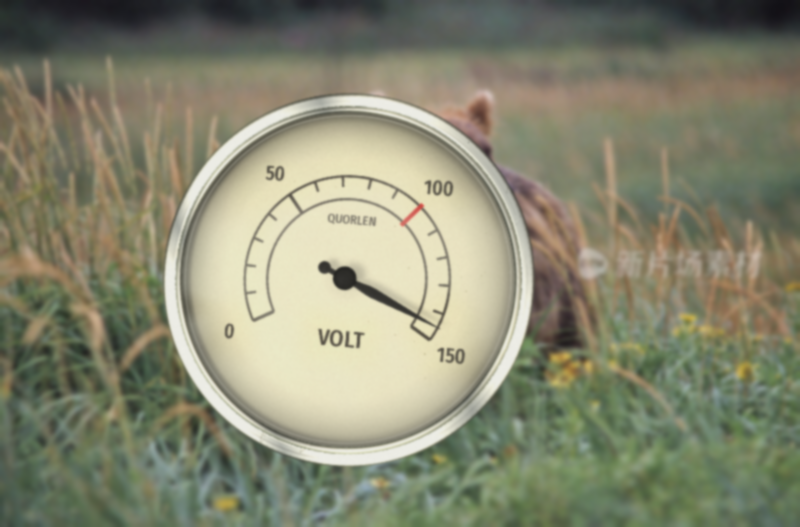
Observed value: 145,V
